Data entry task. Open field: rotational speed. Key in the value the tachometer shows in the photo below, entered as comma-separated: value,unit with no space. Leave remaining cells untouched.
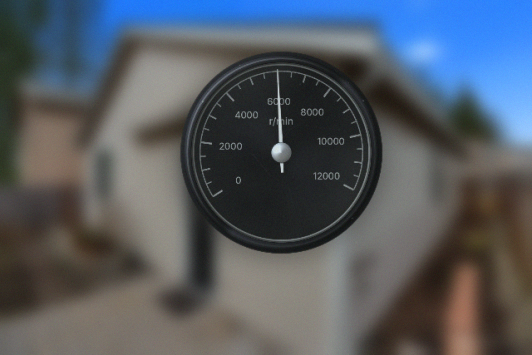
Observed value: 6000,rpm
